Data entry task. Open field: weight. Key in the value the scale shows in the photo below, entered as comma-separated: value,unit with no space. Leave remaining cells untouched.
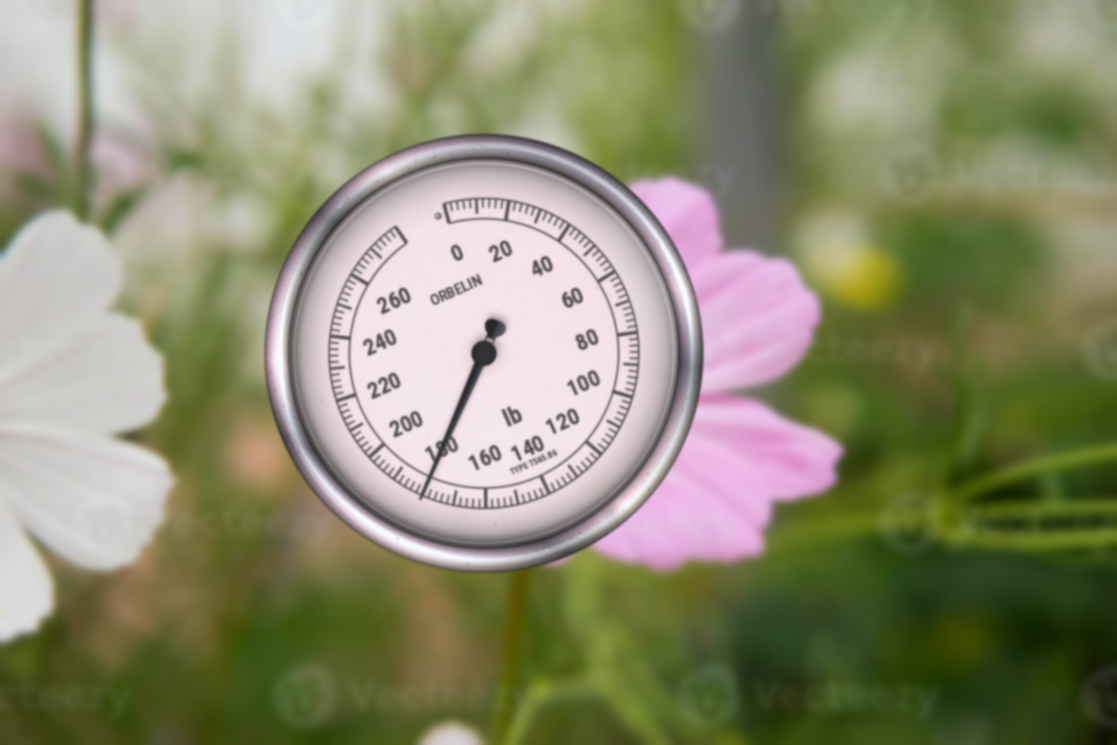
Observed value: 180,lb
